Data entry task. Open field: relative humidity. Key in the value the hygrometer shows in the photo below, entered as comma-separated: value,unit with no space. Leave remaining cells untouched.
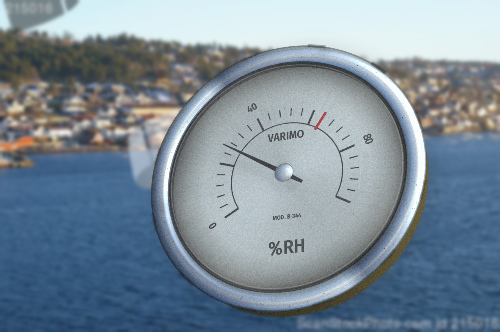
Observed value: 26,%
